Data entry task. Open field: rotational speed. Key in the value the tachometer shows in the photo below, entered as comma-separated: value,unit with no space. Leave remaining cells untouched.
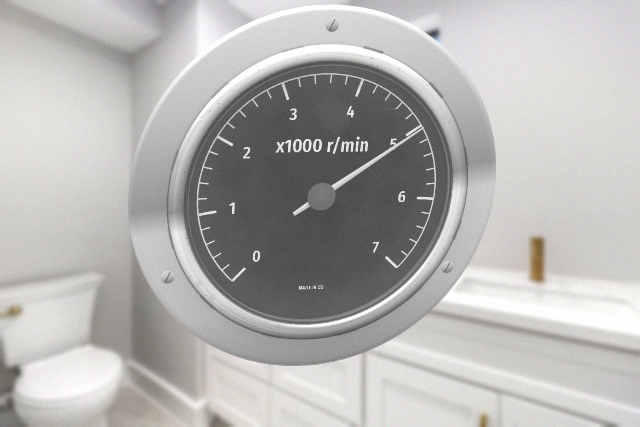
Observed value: 5000,rpm
